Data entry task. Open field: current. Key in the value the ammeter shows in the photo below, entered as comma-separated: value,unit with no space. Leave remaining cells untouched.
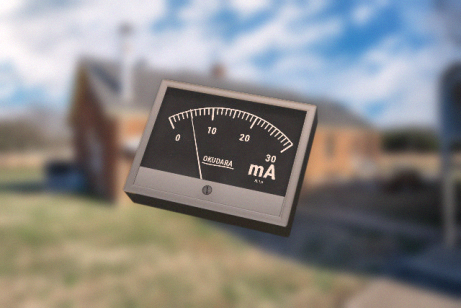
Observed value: 5,mA
